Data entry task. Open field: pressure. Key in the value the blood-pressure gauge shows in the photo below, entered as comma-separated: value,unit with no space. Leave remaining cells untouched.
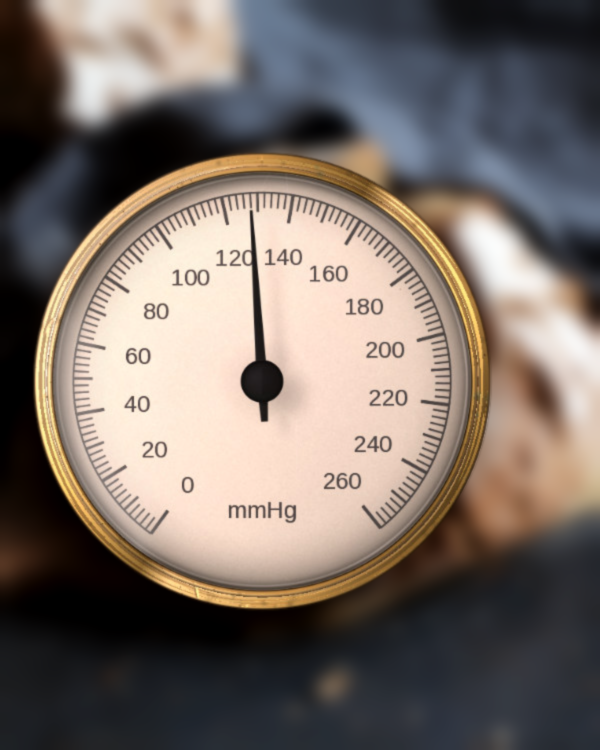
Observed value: 128,mmHg
